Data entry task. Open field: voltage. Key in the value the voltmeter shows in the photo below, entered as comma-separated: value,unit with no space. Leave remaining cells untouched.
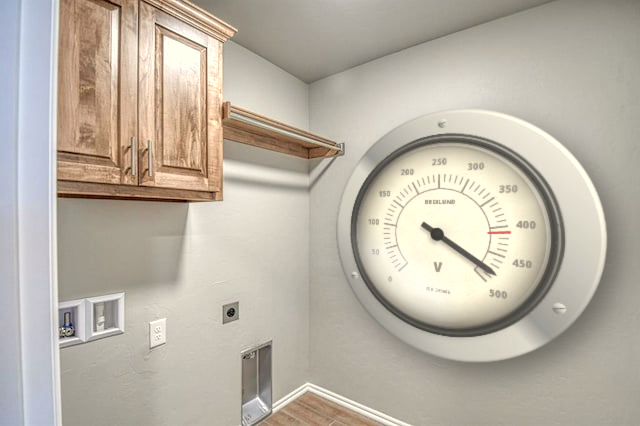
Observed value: 480,V
